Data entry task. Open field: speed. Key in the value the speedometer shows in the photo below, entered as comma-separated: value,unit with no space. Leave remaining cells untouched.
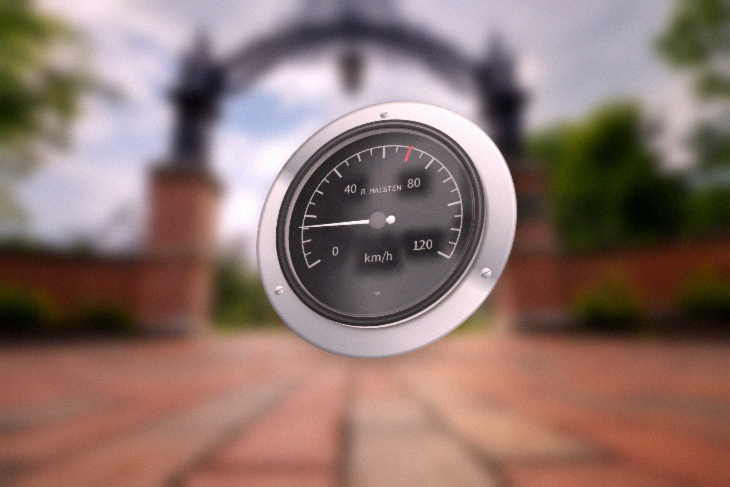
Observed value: 15,km/h
